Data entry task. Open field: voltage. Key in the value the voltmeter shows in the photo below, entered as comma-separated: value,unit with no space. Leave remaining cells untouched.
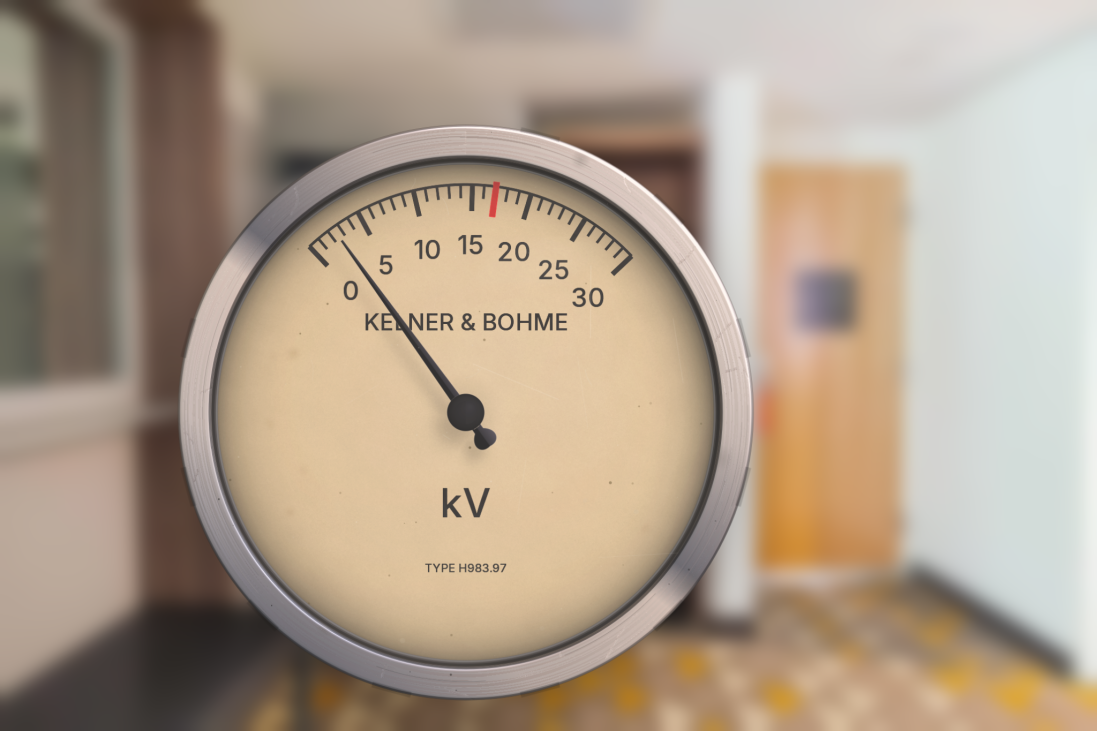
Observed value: 2.5,kV
